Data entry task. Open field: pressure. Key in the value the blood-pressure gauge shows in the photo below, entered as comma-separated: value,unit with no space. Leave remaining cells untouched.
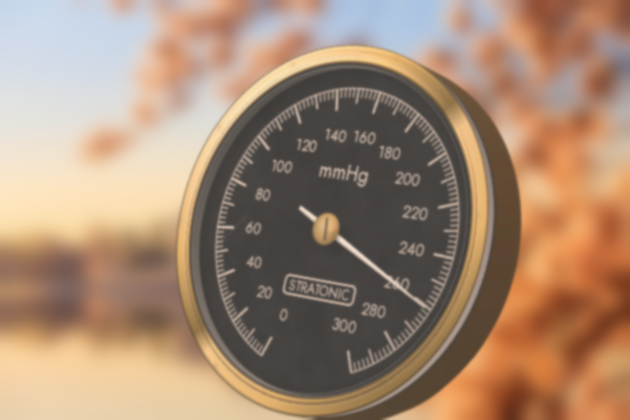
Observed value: 260,mmHg
